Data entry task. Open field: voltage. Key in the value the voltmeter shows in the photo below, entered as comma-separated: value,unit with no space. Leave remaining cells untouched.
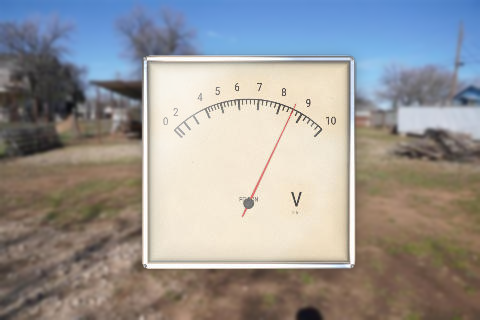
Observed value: 8.6,V
